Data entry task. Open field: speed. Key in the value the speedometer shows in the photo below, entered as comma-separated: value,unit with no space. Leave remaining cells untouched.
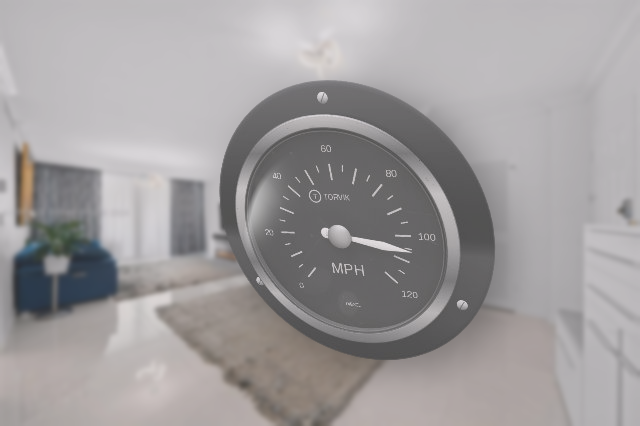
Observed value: 105,mph
